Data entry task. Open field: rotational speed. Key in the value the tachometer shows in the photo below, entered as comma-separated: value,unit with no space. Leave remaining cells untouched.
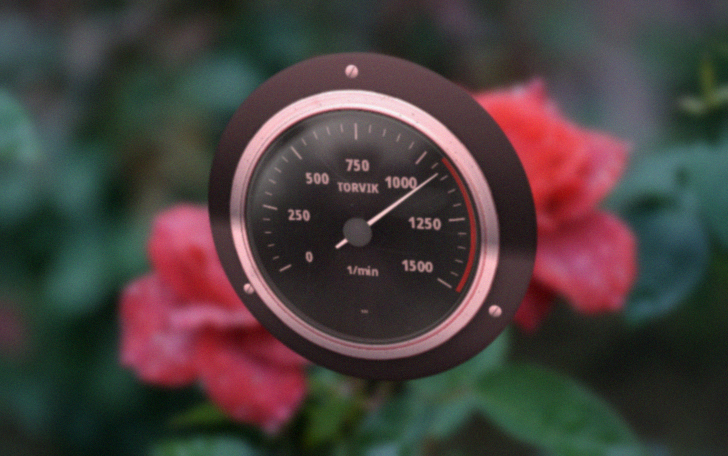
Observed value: 1075,rpm
